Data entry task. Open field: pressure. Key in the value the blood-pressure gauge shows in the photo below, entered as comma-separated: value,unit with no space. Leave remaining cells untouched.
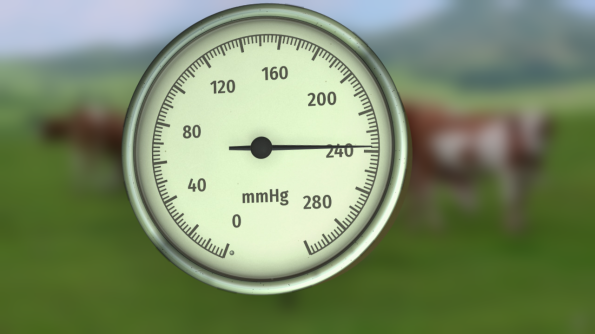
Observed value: 238,mmHg
